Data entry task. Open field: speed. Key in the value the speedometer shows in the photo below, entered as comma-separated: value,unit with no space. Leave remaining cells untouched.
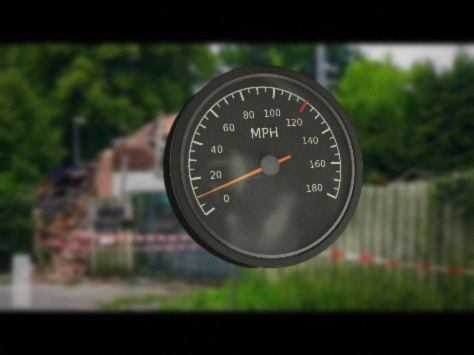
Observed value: 10,mph
